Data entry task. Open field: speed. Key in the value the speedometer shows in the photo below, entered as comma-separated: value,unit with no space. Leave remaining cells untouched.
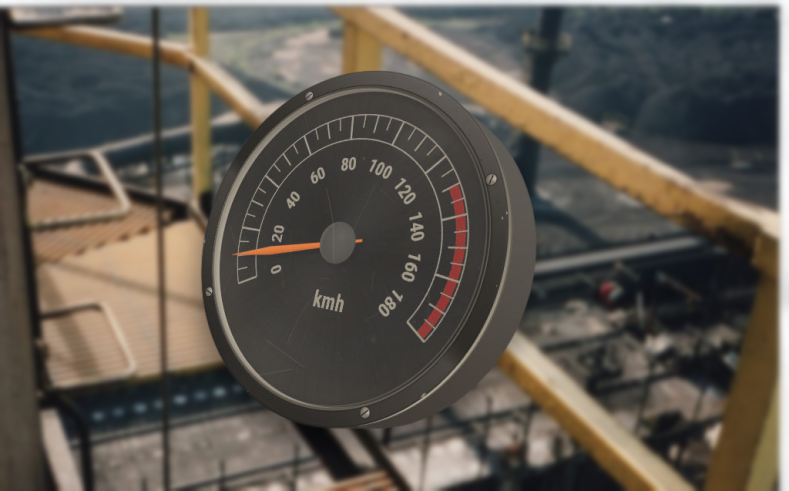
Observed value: 10,km/h
